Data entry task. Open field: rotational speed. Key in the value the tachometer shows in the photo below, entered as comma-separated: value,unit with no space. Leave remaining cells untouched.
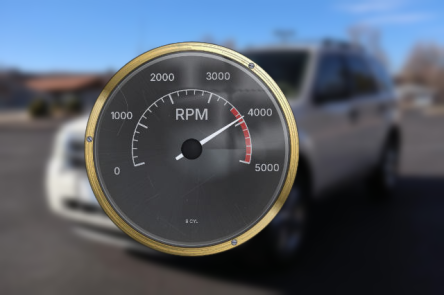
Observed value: 3900,rpm
